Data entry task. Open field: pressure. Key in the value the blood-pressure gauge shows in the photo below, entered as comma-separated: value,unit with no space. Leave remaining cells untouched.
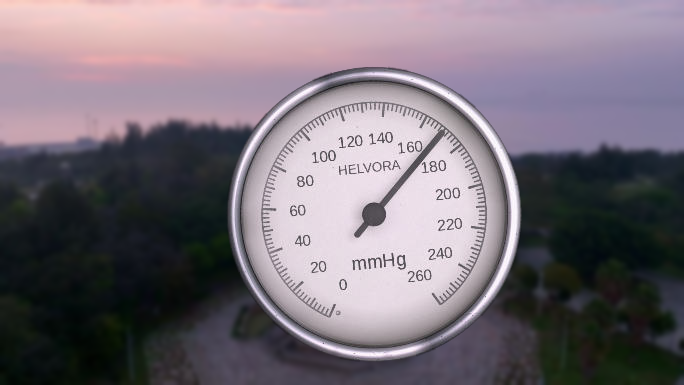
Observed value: 170,mmHg
